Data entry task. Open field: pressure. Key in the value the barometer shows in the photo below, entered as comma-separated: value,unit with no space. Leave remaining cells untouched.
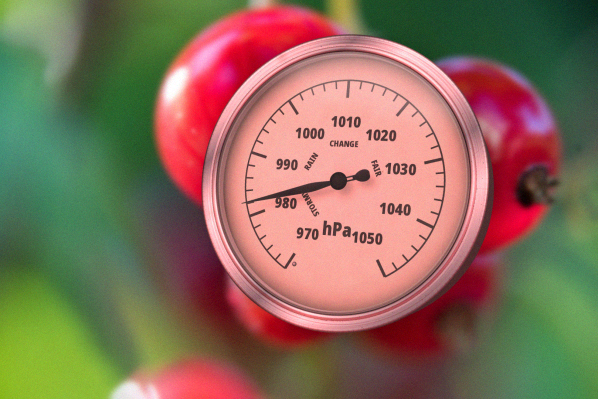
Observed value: 982,hPa
